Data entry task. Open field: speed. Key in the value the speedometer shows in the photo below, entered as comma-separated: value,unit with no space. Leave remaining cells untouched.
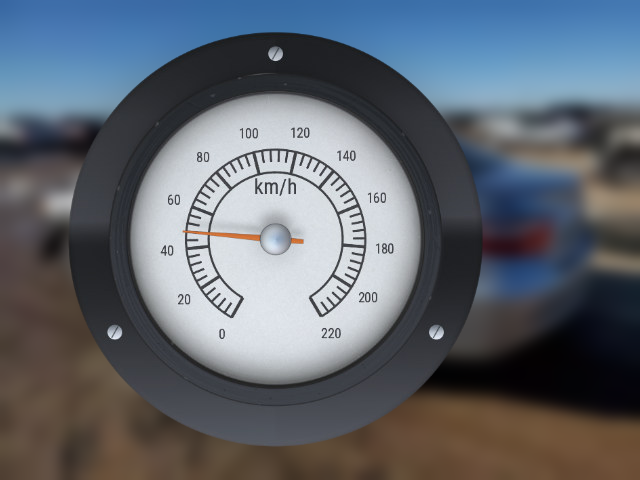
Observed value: 48,km/h
